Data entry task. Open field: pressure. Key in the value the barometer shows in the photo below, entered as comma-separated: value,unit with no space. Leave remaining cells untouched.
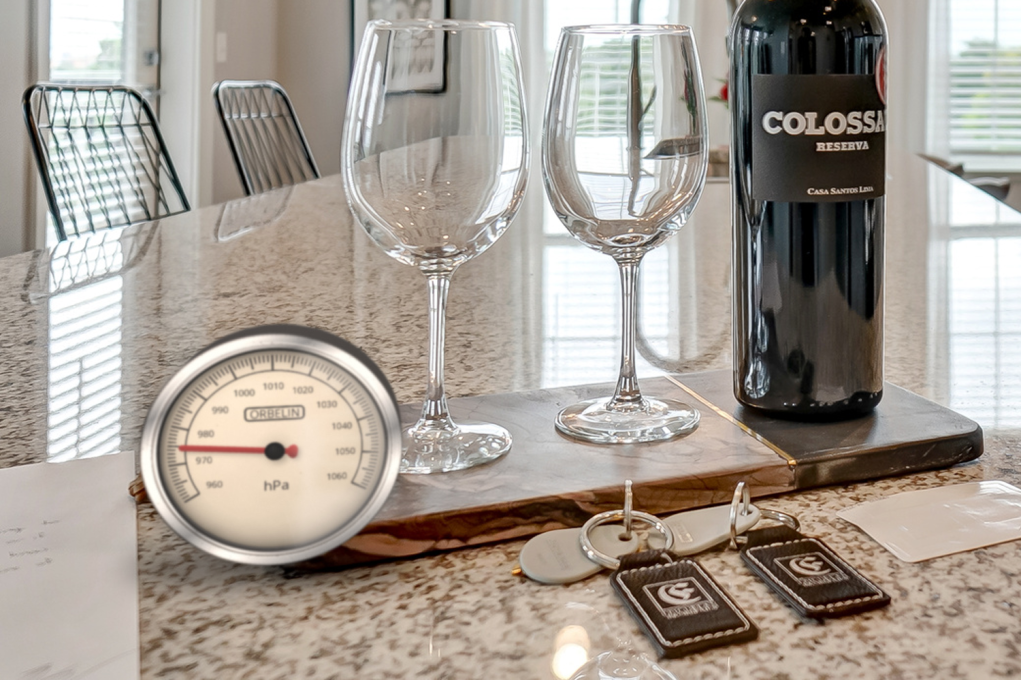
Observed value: 975,hPa
